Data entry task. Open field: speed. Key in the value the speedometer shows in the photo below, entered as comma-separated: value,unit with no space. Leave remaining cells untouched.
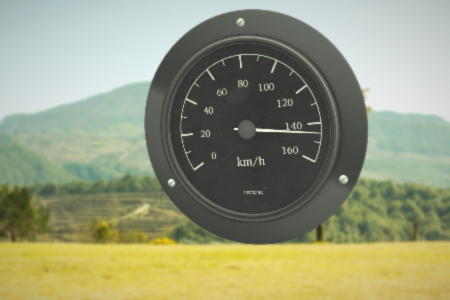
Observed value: 145,km/h
